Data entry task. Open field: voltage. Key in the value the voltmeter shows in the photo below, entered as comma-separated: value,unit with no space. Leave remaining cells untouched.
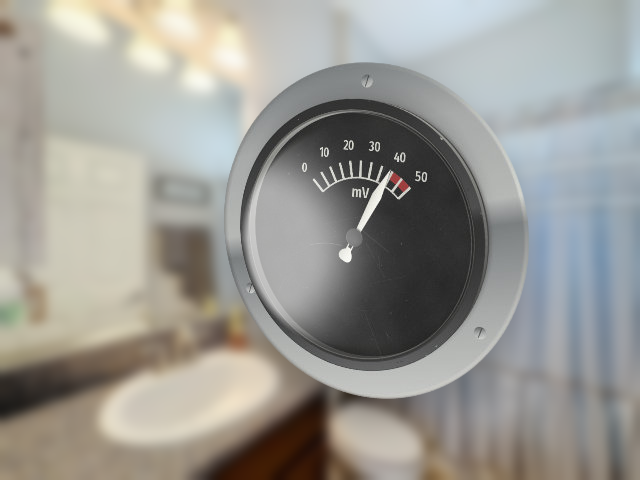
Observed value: 40,mV
